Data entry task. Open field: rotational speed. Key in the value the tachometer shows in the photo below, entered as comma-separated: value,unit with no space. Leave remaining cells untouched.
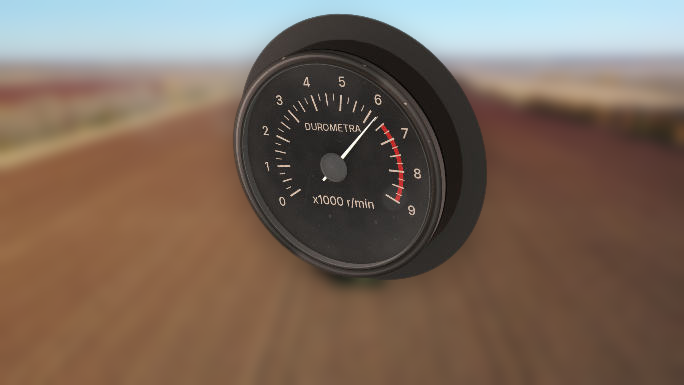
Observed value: 6250,rpm
